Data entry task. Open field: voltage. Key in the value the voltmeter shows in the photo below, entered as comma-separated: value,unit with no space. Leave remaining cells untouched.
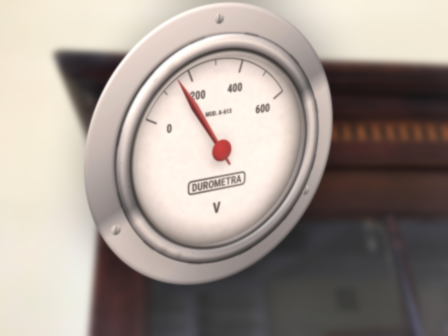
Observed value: 150,V
